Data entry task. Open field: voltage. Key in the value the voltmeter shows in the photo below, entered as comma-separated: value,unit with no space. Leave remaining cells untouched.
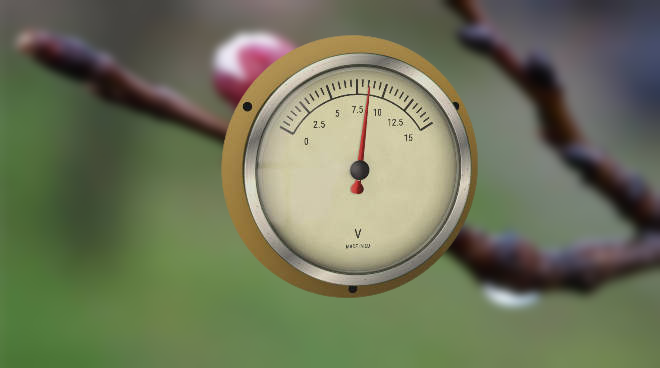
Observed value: 8.5,V
